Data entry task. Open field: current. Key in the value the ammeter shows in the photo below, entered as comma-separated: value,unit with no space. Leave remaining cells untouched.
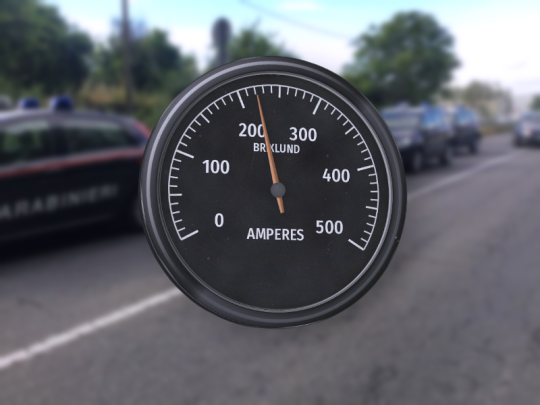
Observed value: 220,A
